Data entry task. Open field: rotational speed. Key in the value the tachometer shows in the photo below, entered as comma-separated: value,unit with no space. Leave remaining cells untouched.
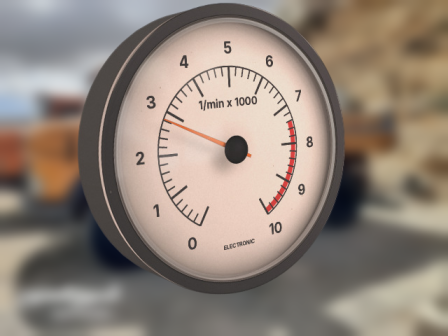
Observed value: 2800,rpm
